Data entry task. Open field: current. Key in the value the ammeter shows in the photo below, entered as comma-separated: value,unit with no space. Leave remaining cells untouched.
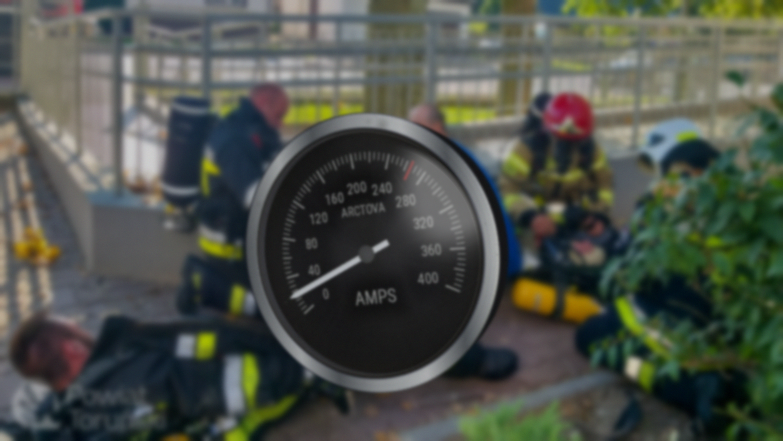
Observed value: 20,A
